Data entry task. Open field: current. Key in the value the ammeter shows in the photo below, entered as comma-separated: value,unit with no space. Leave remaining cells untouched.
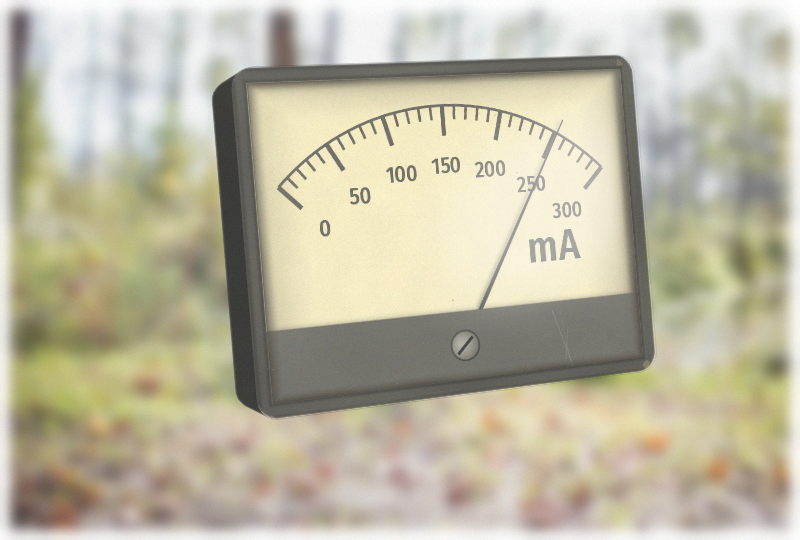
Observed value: 250,mA
